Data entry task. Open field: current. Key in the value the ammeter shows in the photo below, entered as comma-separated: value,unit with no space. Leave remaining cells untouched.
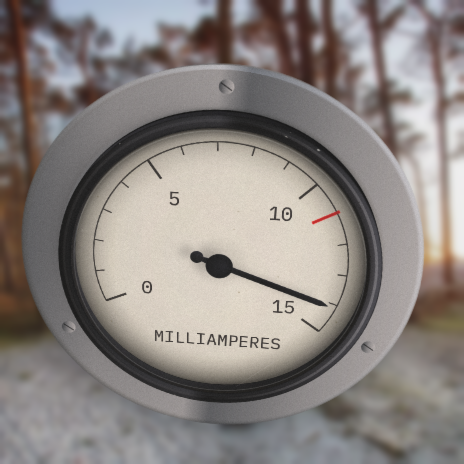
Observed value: 14,mA
